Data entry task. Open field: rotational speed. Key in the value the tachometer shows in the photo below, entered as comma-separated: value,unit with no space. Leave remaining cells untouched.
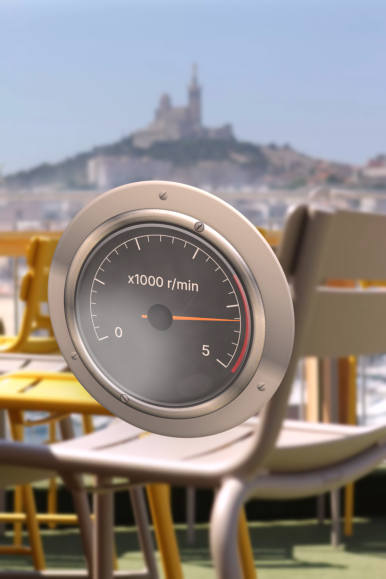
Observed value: 4200,rpm
